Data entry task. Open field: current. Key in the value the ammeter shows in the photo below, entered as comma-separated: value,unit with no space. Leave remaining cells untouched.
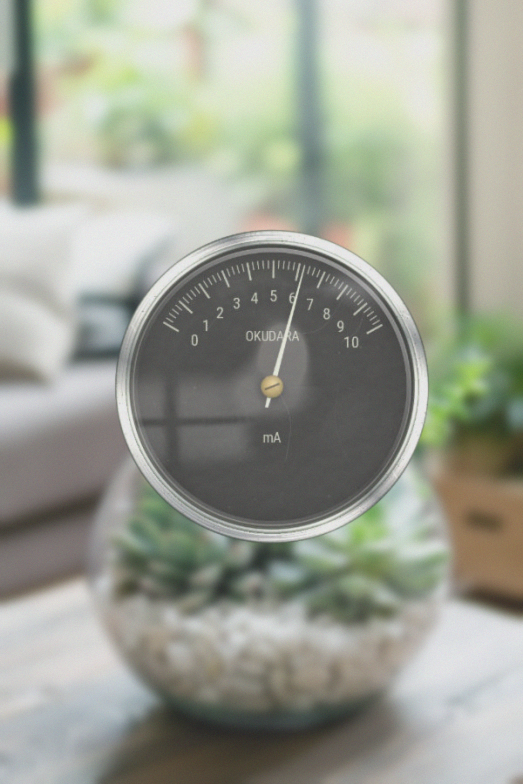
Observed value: 6.2,mA
